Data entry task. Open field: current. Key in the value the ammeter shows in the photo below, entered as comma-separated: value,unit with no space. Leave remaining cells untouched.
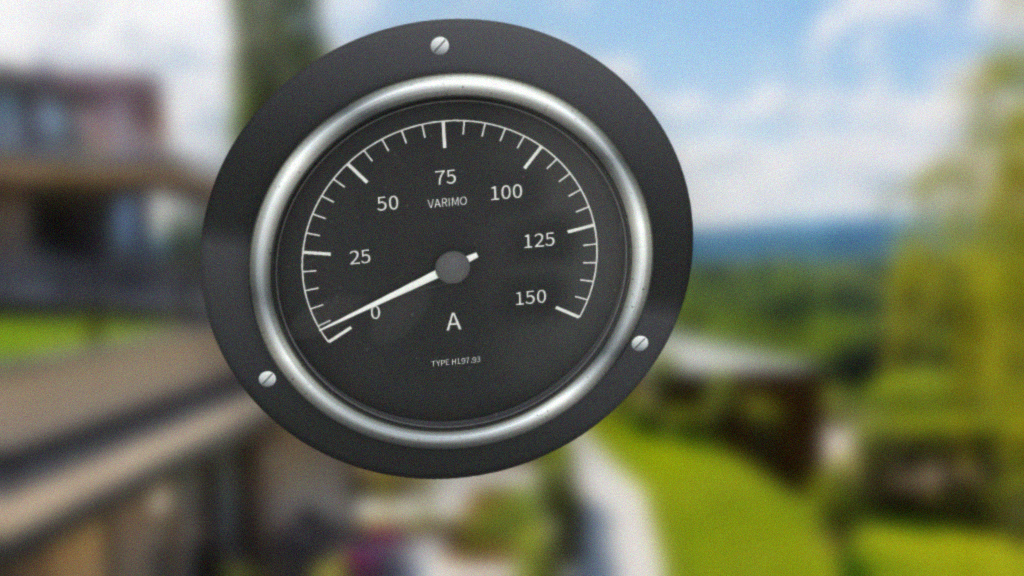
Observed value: 5,A
